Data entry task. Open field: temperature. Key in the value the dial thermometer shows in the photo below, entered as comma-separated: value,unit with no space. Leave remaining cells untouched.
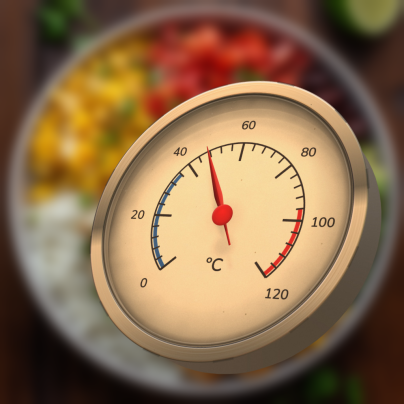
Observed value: 48,°C
